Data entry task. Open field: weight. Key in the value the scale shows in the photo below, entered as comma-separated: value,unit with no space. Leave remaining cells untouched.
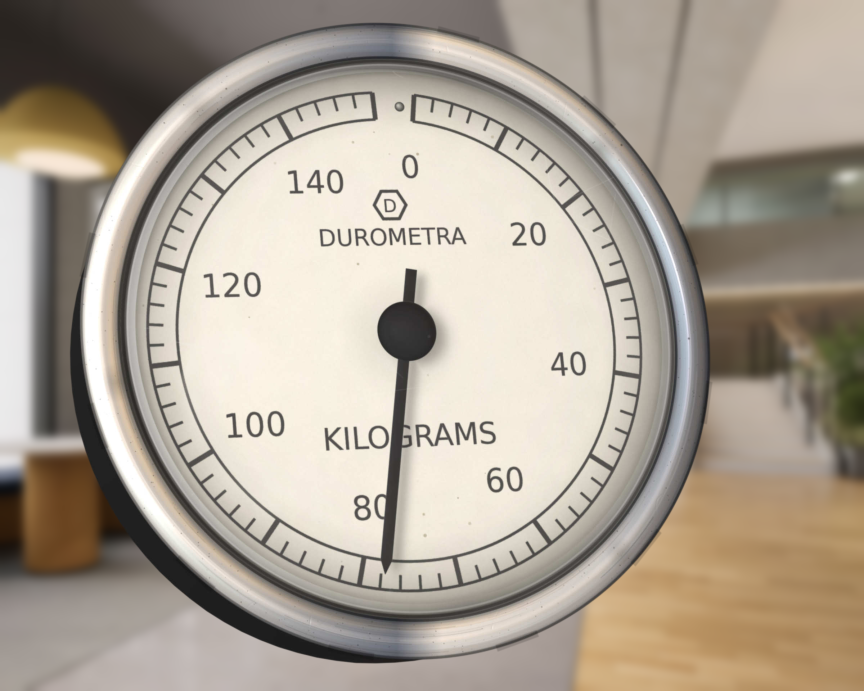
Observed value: 78,kg
